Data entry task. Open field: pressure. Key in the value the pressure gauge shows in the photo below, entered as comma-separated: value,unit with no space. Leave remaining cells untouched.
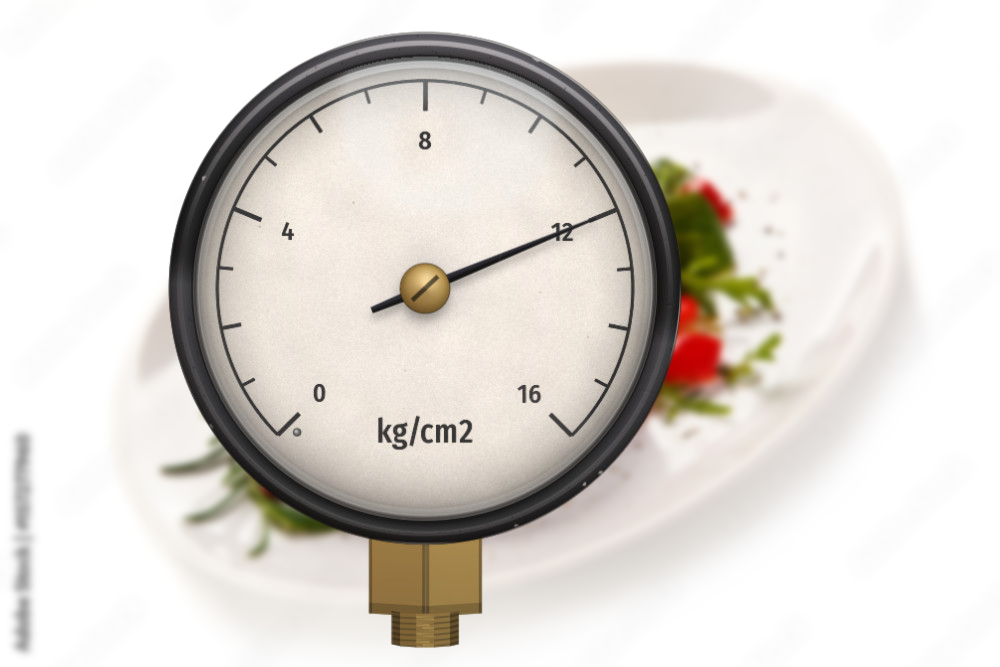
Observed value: 12,kg/cm²
